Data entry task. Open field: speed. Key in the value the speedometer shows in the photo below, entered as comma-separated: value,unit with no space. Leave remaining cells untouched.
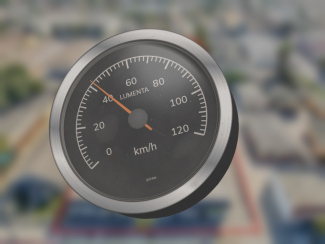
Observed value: 42,km/h
